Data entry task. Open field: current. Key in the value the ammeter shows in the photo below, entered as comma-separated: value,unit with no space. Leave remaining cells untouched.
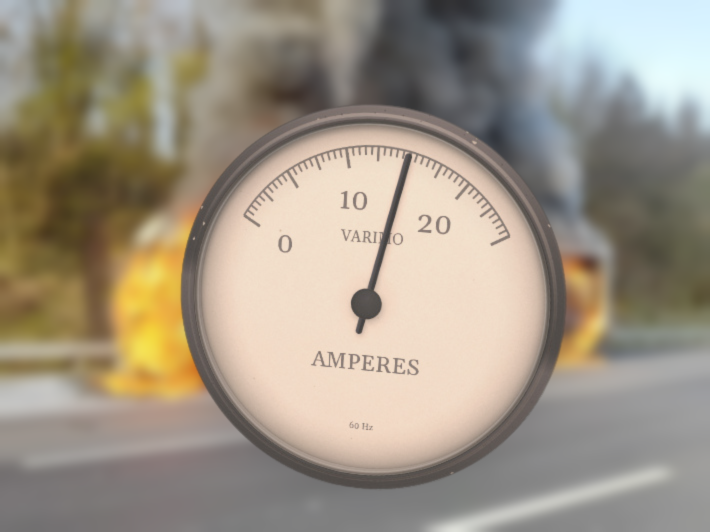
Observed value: 15,A
